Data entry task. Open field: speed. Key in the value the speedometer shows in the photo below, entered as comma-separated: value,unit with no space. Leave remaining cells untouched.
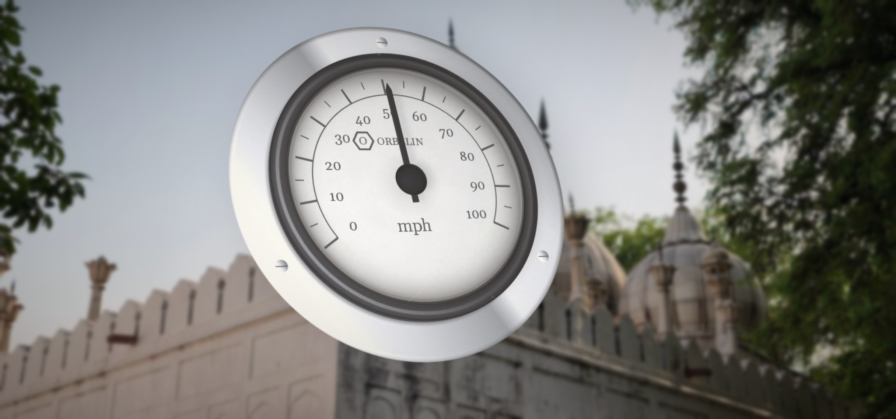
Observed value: 50,mph
